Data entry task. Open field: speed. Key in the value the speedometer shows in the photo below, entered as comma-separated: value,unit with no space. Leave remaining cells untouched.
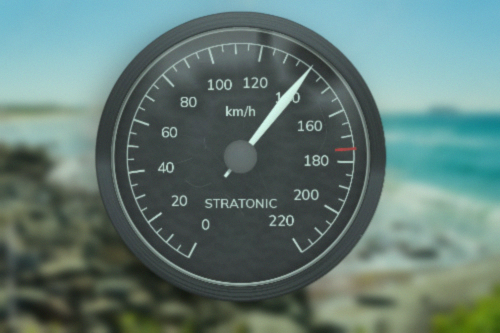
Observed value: 140,km/h
